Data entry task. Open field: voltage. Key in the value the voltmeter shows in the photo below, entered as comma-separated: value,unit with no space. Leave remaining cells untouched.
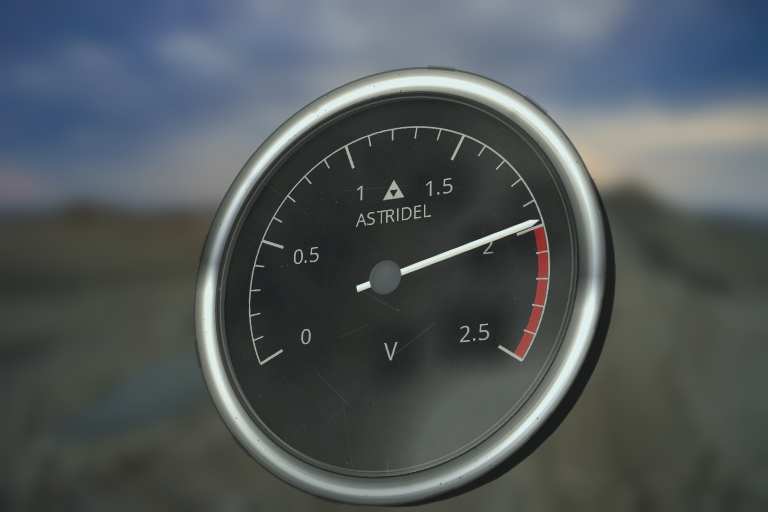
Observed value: 2,V
